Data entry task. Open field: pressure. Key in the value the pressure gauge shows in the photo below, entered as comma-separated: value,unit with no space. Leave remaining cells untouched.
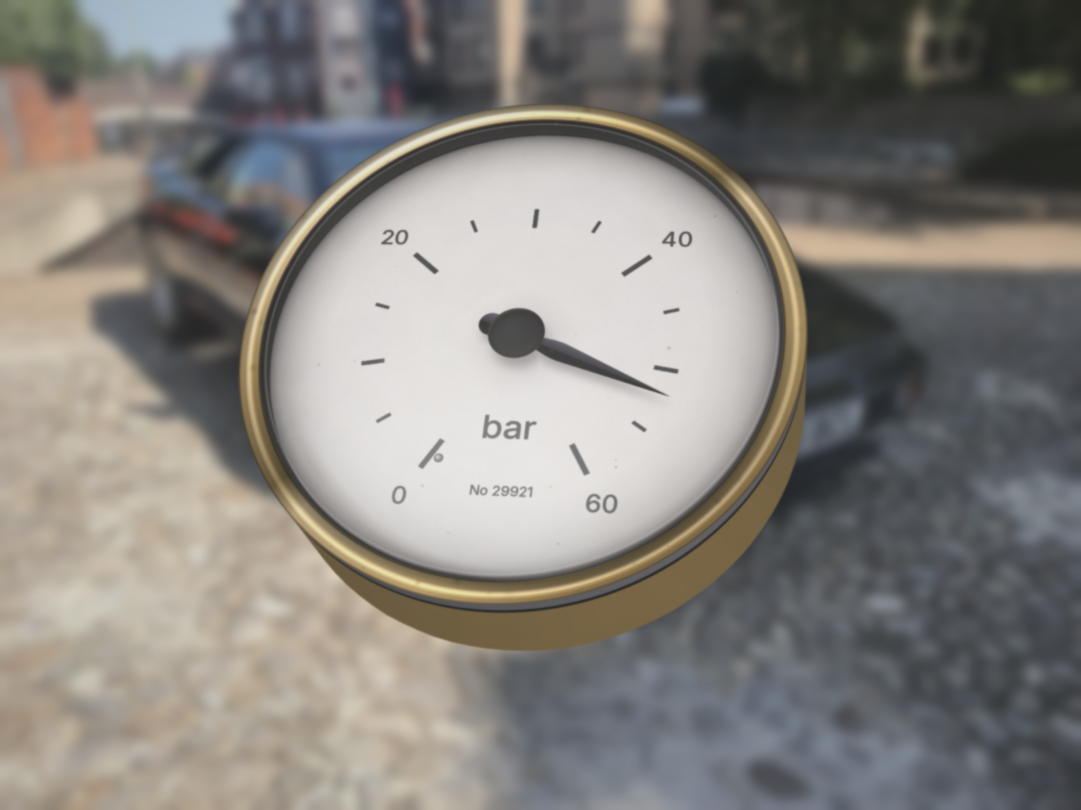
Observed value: 52.5,bar
